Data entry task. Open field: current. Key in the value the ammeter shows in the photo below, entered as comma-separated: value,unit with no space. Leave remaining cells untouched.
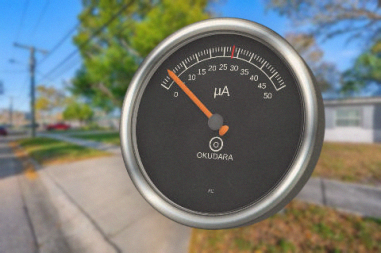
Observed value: 5,µA
